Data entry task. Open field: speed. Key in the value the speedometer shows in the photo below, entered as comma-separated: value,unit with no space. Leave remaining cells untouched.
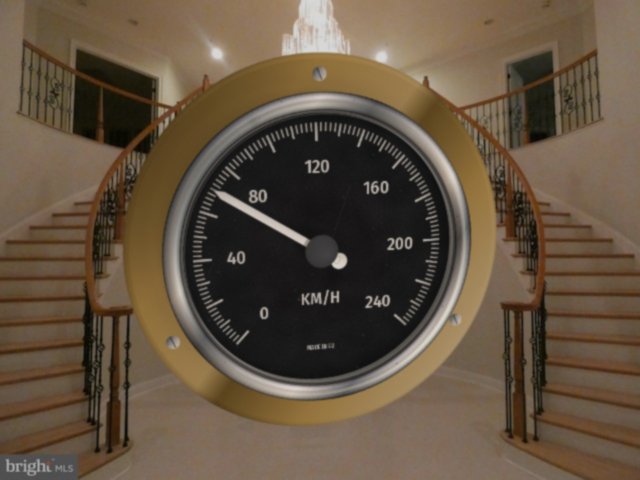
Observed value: 70,km/h
